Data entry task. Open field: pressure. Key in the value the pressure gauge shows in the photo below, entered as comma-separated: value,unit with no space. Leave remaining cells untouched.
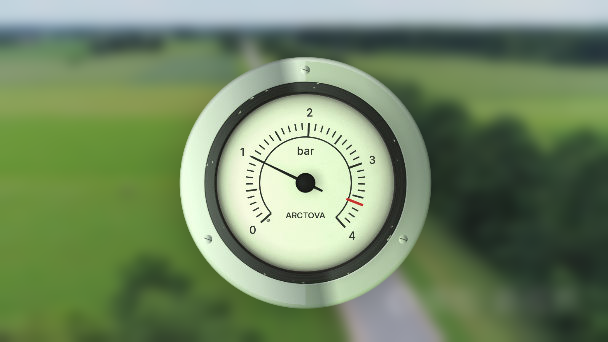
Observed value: 1,bar
